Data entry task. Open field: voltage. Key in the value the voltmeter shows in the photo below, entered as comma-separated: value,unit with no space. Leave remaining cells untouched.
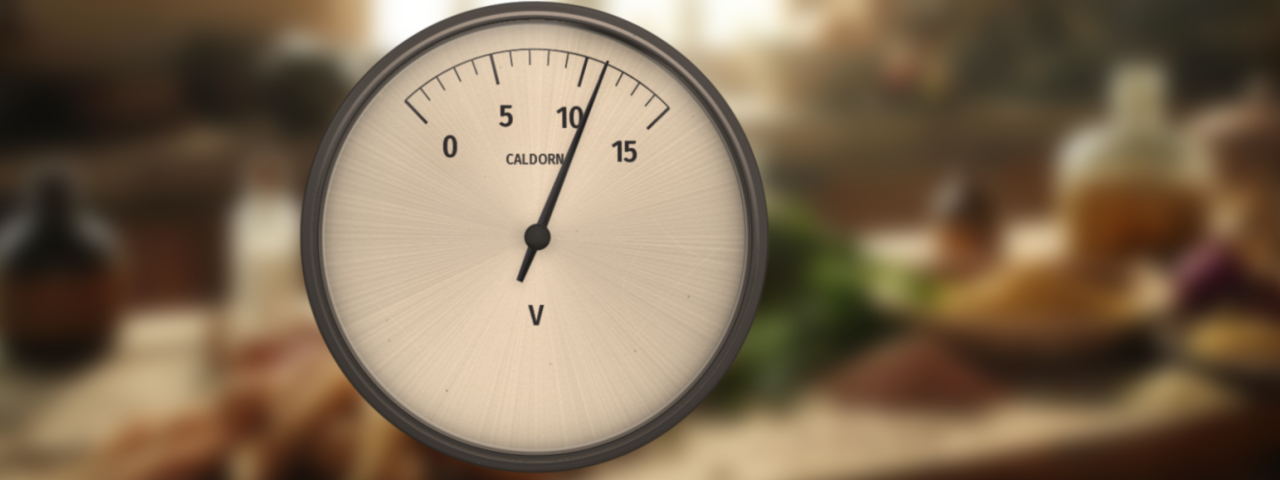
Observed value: 11,V
